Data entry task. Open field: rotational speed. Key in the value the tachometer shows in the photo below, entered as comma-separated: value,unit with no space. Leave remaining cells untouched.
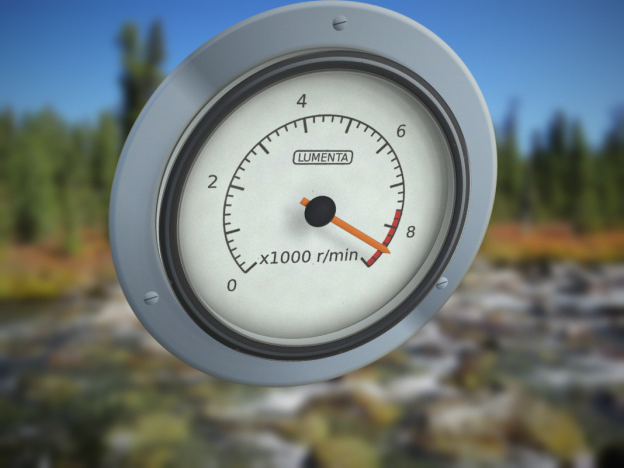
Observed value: 8500,rpm
